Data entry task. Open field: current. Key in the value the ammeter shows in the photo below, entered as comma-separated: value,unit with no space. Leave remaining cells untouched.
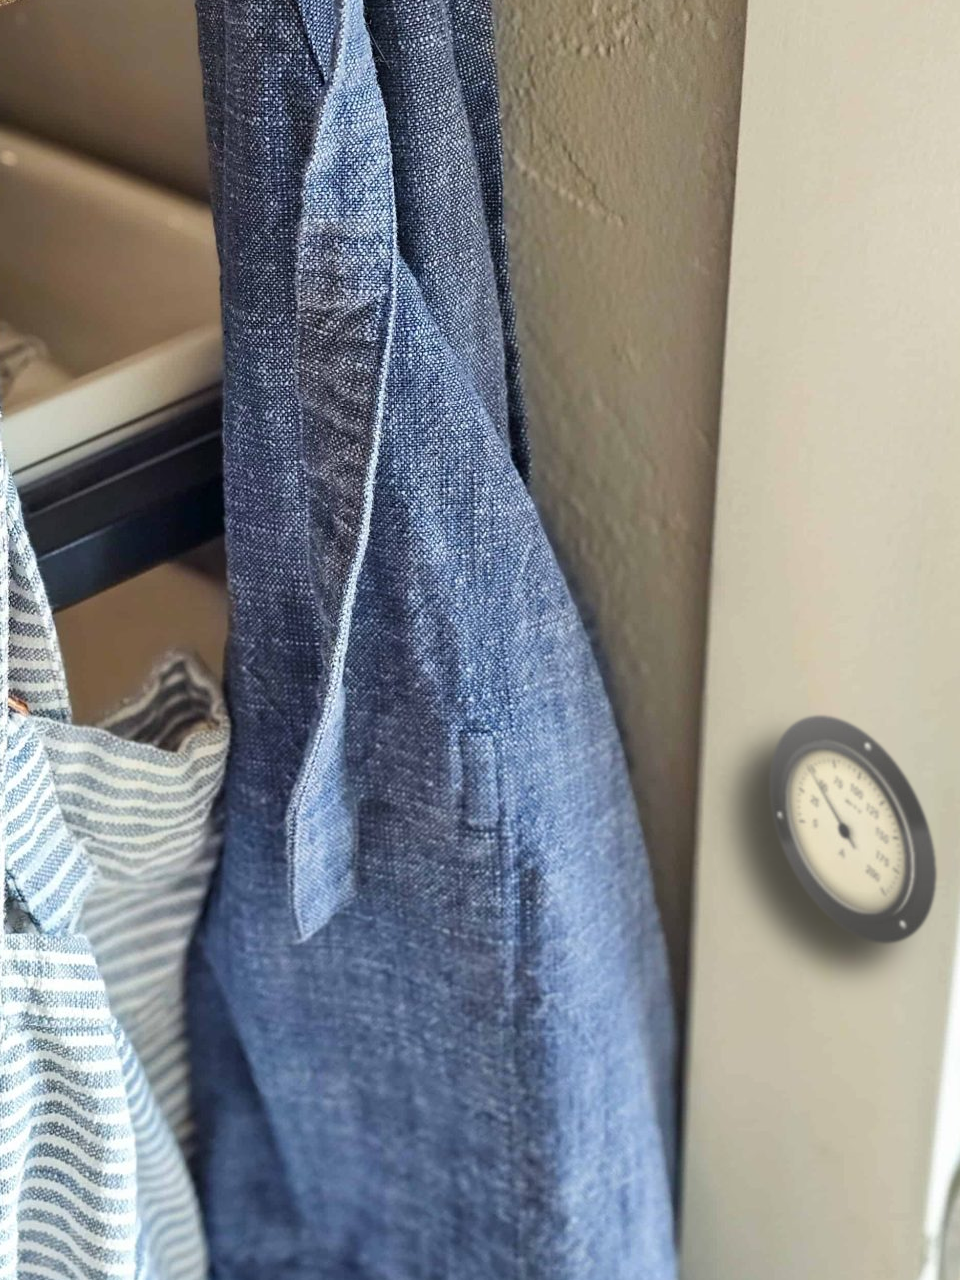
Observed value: 50,A
